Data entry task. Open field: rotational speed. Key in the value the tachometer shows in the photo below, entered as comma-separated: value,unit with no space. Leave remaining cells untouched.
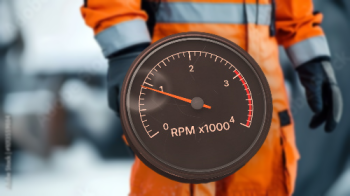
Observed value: 900,rpm
